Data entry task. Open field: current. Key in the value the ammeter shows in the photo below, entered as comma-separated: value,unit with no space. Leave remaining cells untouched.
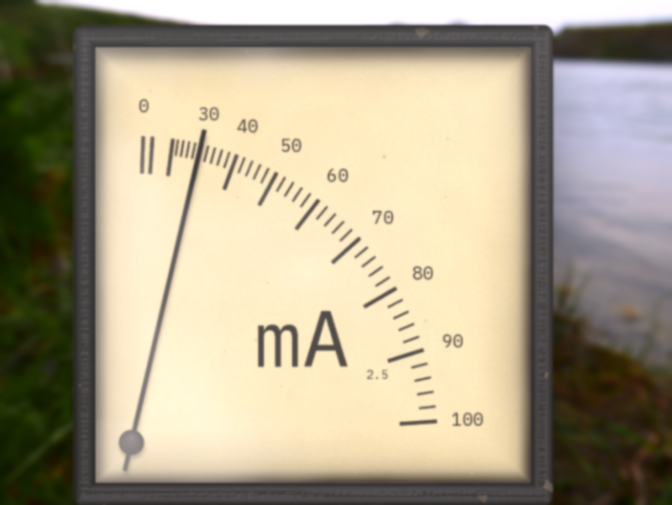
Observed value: 30,mA
